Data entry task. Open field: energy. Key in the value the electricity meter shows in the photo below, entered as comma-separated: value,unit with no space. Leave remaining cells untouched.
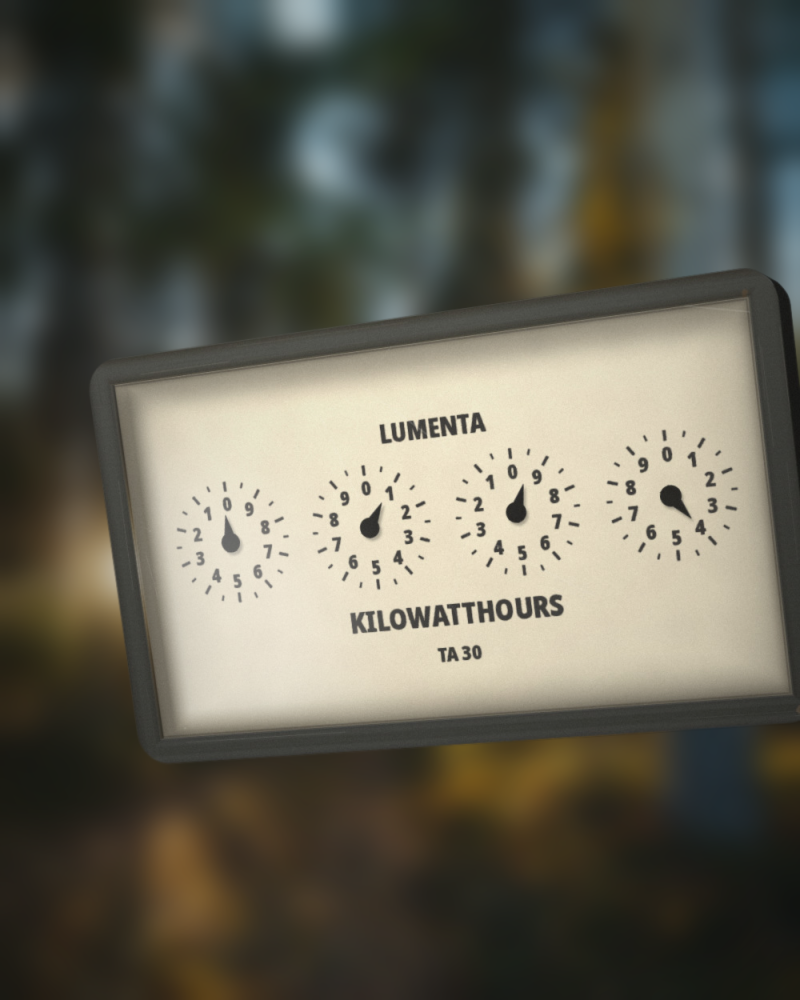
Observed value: 94,kWh
